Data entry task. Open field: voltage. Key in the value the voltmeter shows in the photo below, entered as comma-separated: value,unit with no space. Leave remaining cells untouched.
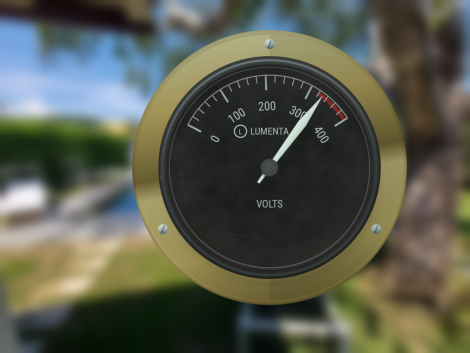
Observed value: 330,V
